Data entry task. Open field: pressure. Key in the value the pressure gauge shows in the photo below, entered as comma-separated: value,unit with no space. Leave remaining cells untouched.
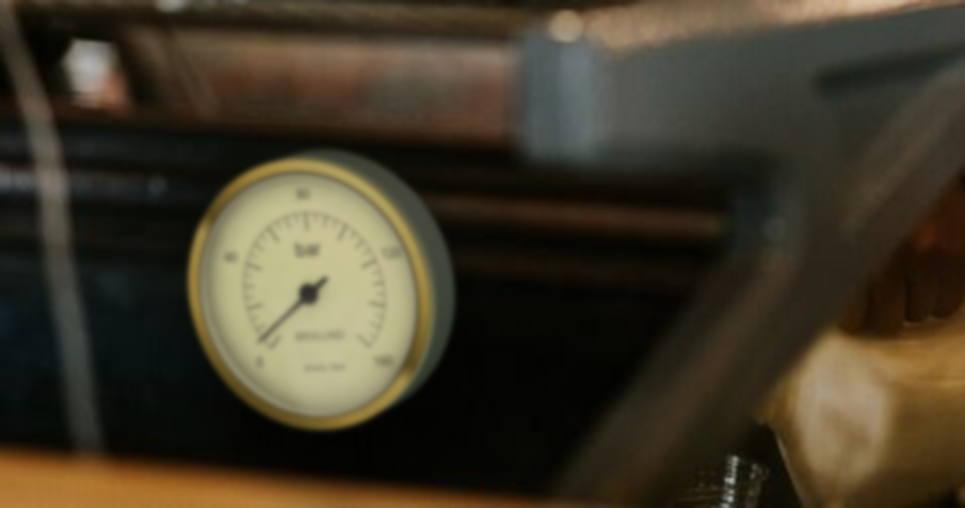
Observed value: 5,bar
